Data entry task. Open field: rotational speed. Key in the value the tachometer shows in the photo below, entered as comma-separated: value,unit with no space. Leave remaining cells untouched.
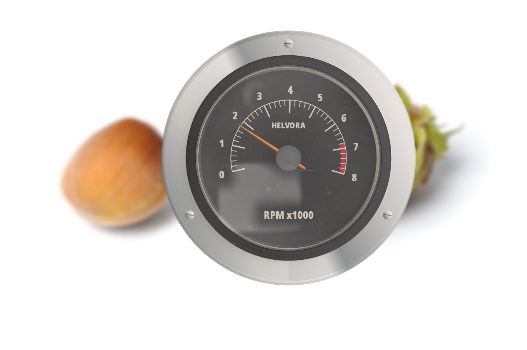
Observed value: 1800,rpm
